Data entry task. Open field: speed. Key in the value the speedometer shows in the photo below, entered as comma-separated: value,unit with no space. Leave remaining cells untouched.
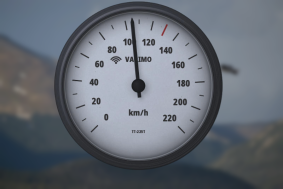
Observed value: 105,km/h
